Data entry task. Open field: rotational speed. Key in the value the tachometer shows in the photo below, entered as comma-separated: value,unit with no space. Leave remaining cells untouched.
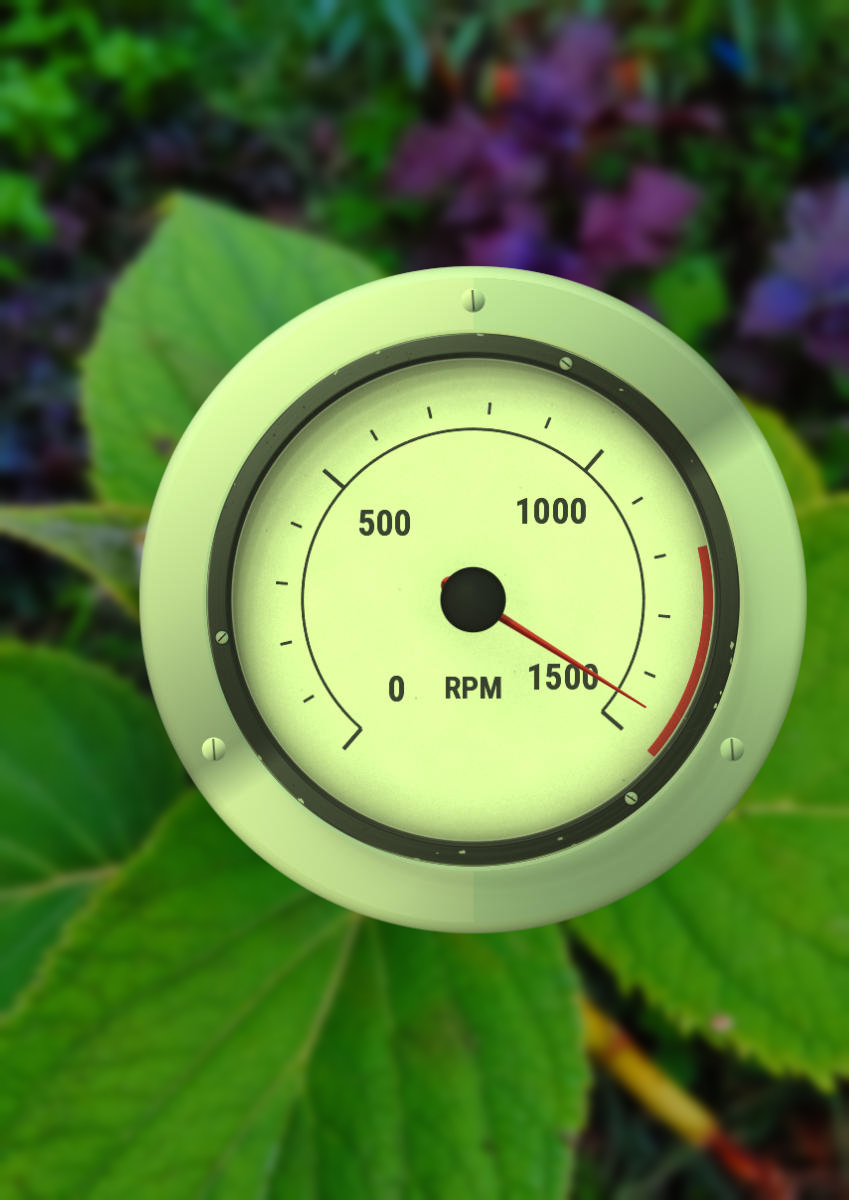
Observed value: 1450,rpm
